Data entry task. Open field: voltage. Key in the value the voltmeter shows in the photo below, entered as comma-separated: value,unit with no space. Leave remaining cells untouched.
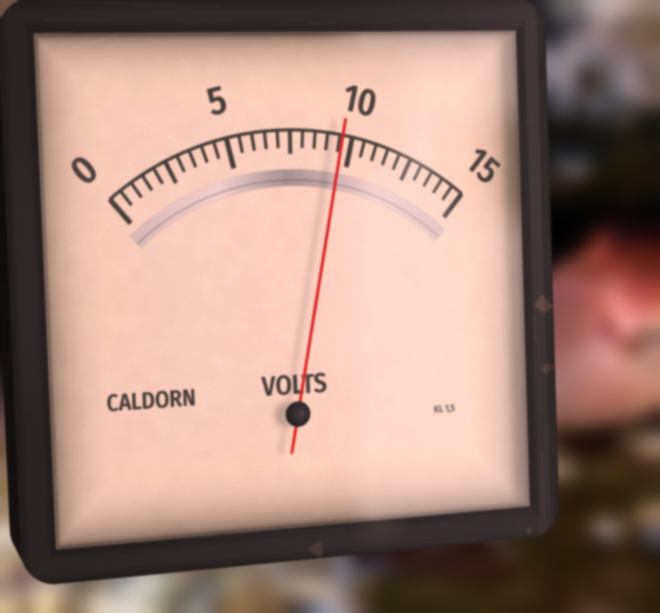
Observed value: 9.5,V
